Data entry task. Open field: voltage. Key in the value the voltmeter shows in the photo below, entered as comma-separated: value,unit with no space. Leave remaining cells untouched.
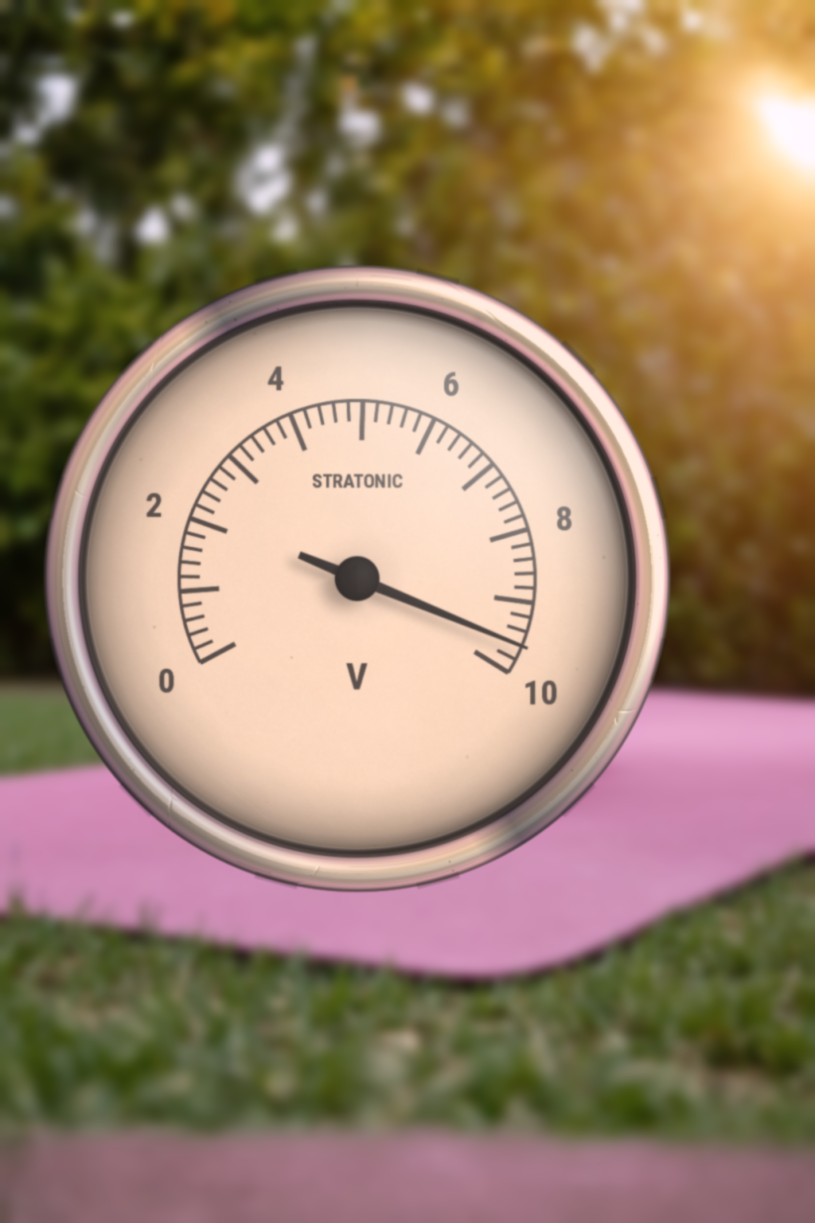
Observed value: 9.6,V
